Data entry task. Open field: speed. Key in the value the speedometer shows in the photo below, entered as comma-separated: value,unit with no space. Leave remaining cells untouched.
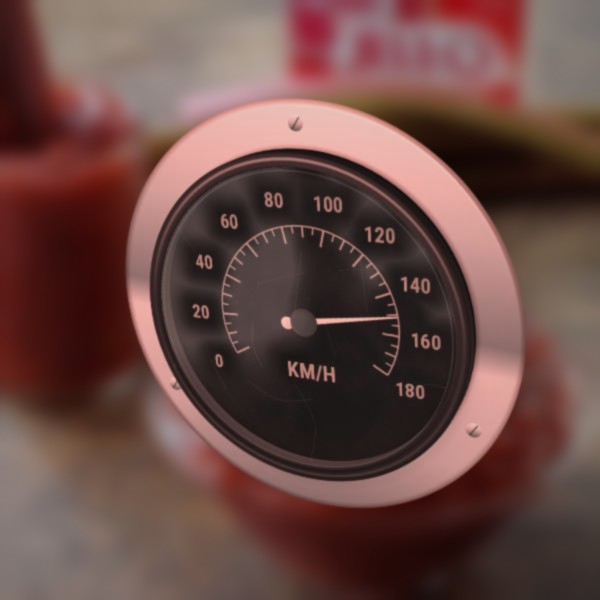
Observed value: 150,km/h
